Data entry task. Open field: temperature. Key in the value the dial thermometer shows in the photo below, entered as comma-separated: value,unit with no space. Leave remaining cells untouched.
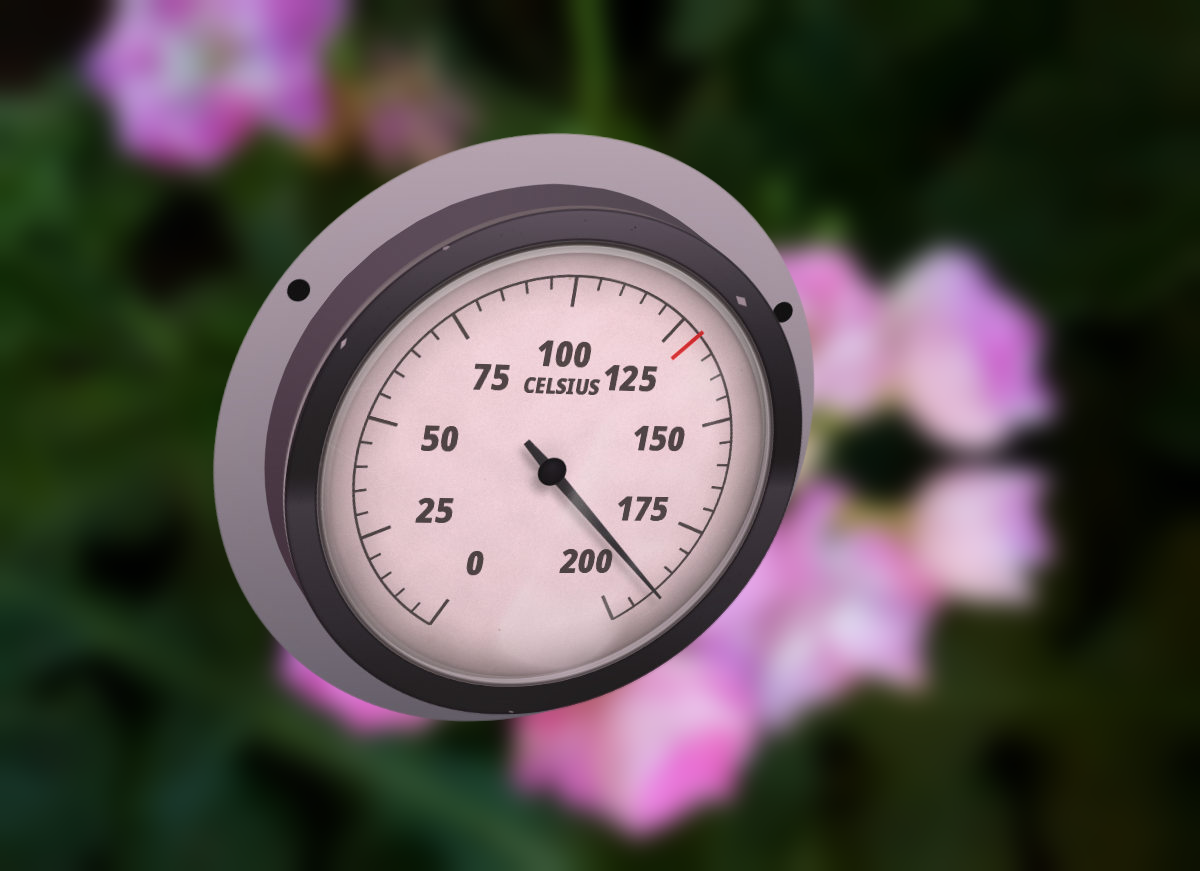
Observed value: 190,°C
